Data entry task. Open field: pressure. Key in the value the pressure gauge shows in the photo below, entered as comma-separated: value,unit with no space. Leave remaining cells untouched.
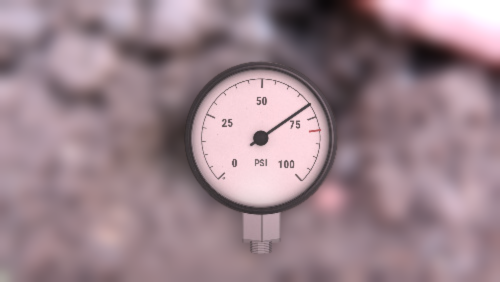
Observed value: 70,psi
